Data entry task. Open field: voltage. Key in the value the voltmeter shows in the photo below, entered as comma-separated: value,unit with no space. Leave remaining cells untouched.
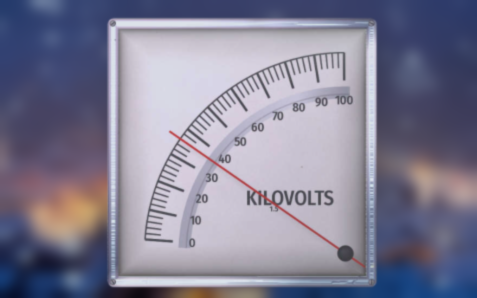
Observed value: 36,kV
